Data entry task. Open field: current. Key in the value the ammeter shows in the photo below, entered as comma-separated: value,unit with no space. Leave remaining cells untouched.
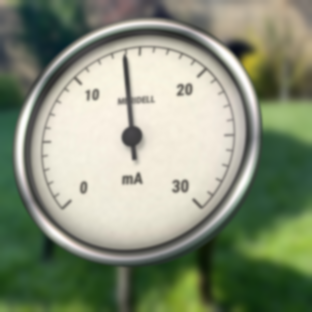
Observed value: 14,mA
